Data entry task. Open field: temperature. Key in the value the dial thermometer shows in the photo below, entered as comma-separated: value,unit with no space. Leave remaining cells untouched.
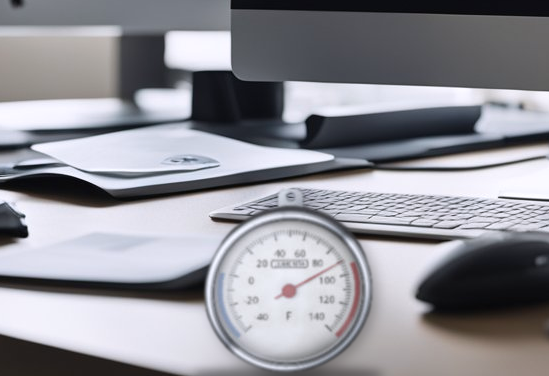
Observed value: 90,°F
